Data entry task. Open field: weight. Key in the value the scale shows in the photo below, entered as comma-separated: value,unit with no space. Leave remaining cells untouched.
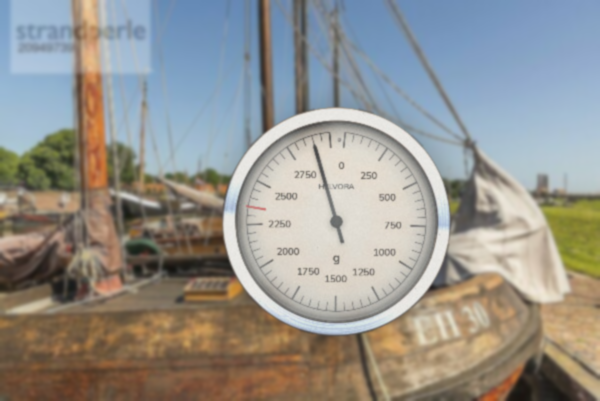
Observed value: 2900,g
